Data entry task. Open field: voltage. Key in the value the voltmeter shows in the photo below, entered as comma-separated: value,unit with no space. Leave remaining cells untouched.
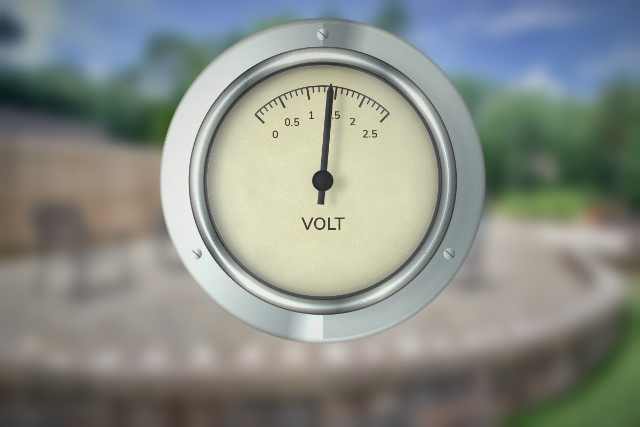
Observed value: 1.4,V
